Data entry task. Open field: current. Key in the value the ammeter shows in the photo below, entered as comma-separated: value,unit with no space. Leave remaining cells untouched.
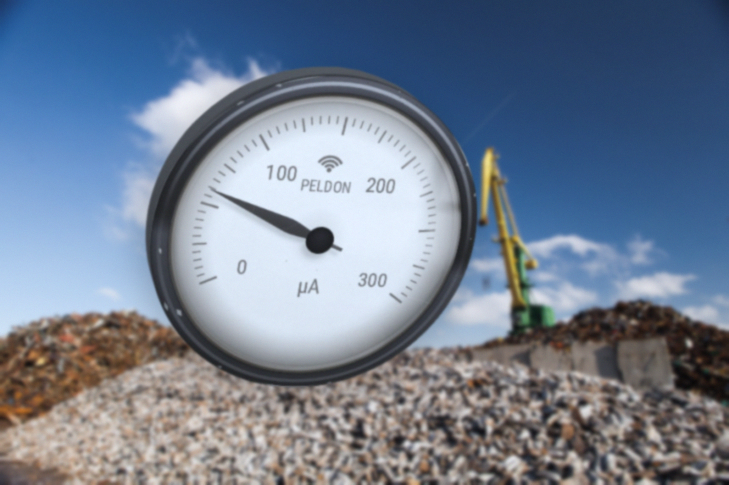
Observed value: 60,µA
